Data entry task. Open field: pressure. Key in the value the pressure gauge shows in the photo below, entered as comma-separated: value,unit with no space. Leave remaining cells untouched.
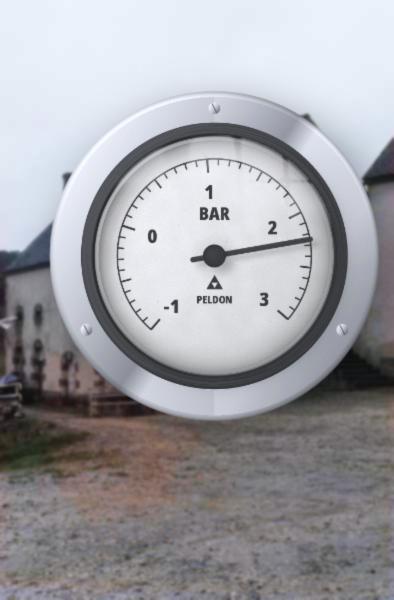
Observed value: 2.25,bar
